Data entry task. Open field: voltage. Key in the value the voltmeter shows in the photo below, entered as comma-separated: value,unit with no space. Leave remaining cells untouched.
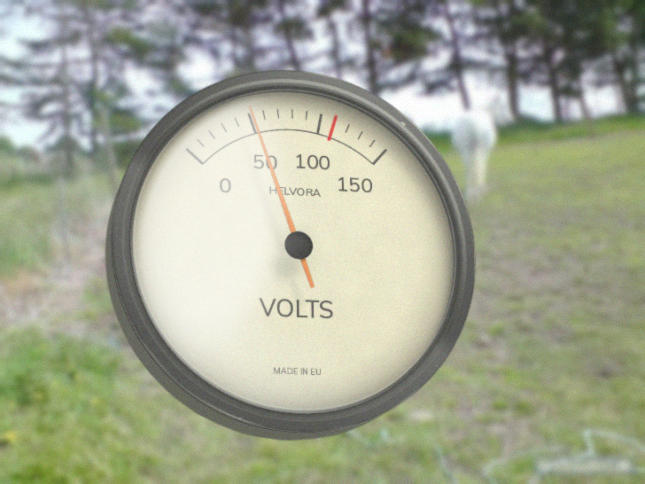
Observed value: 50,V
